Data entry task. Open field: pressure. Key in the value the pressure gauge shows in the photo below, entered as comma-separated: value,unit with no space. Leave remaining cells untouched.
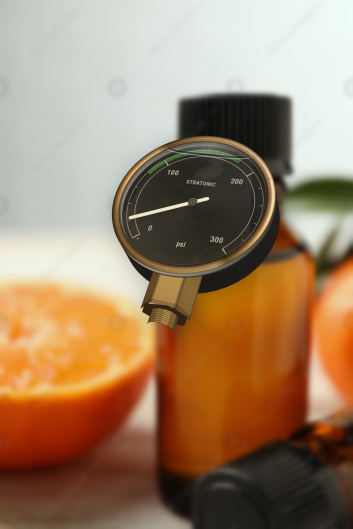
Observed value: 20,psi
